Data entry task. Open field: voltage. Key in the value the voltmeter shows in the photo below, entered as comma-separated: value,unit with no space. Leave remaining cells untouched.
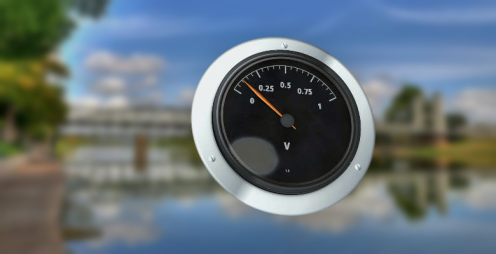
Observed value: 0.1,V
